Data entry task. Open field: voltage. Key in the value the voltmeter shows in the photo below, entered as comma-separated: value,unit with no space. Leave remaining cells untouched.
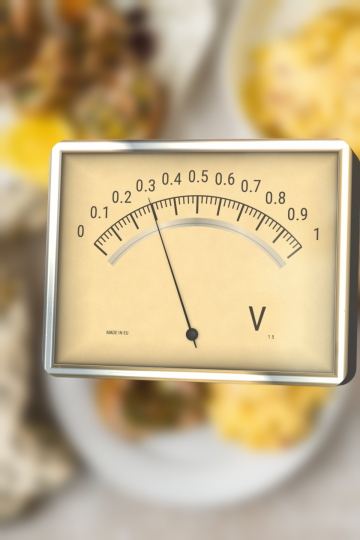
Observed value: 0.3,V
